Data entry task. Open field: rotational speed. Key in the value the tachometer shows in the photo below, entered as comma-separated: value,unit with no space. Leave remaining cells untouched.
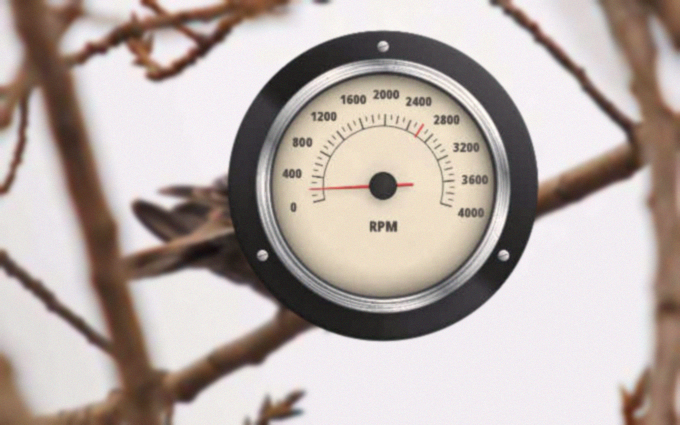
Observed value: 200,rpm
